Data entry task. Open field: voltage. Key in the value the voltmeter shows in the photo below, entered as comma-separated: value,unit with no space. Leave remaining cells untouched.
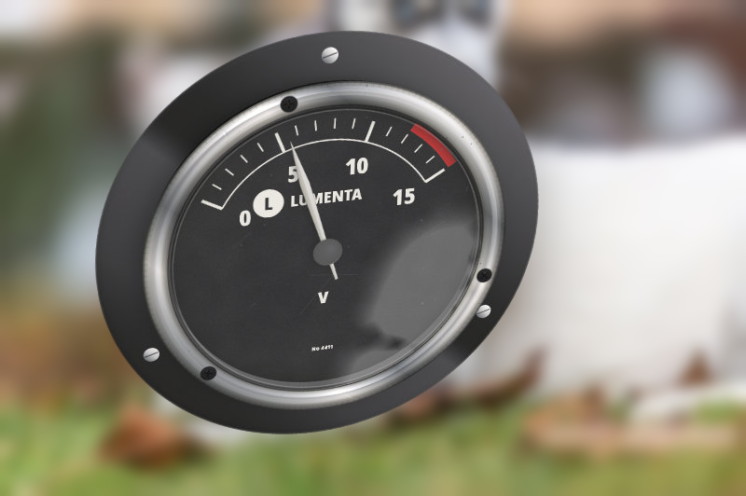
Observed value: 5.5,V
